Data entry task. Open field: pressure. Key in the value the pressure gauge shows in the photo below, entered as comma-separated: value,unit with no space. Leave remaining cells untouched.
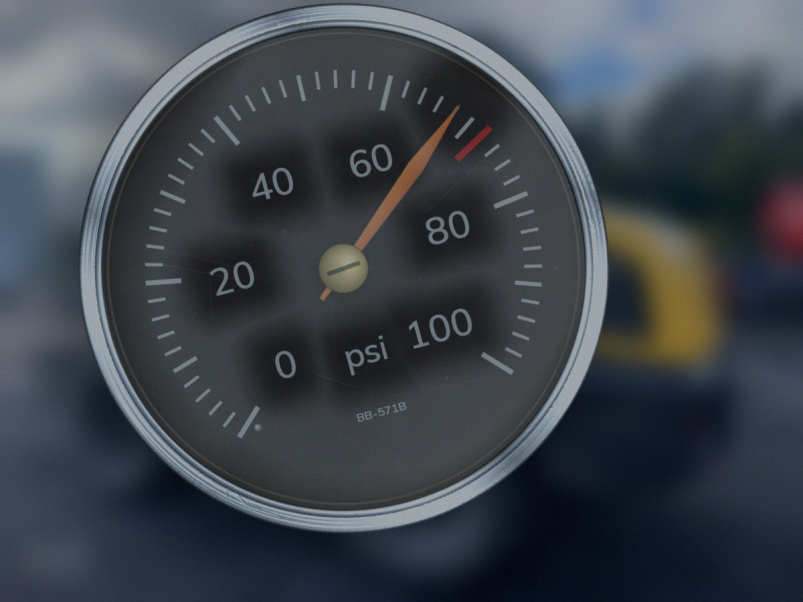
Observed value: 68,psi
